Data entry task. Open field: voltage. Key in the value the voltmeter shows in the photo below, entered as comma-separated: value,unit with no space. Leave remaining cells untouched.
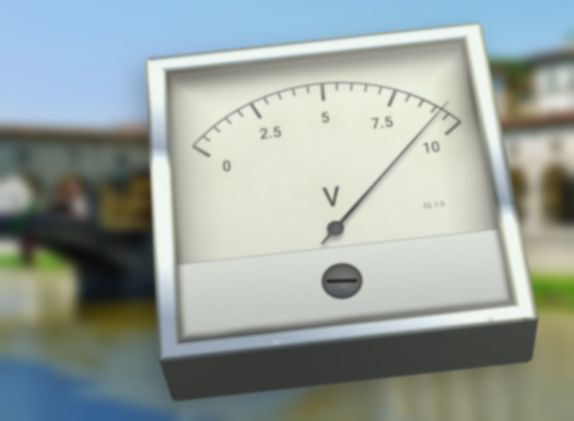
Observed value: 9.25,V
